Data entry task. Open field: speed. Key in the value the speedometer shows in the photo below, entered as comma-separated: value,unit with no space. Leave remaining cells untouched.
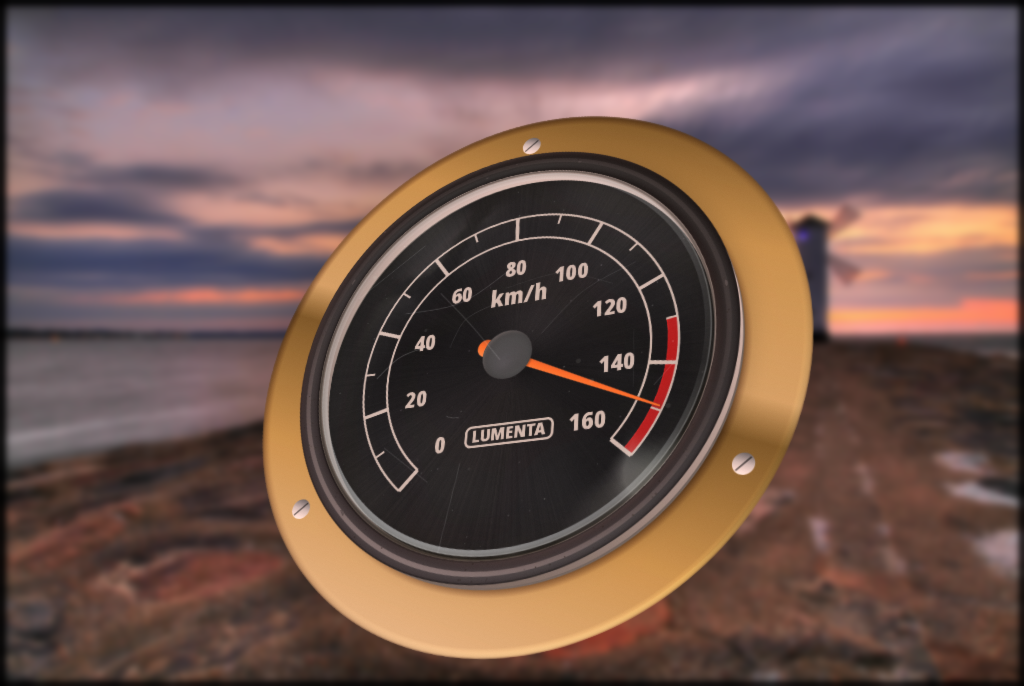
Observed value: 150,km/h
